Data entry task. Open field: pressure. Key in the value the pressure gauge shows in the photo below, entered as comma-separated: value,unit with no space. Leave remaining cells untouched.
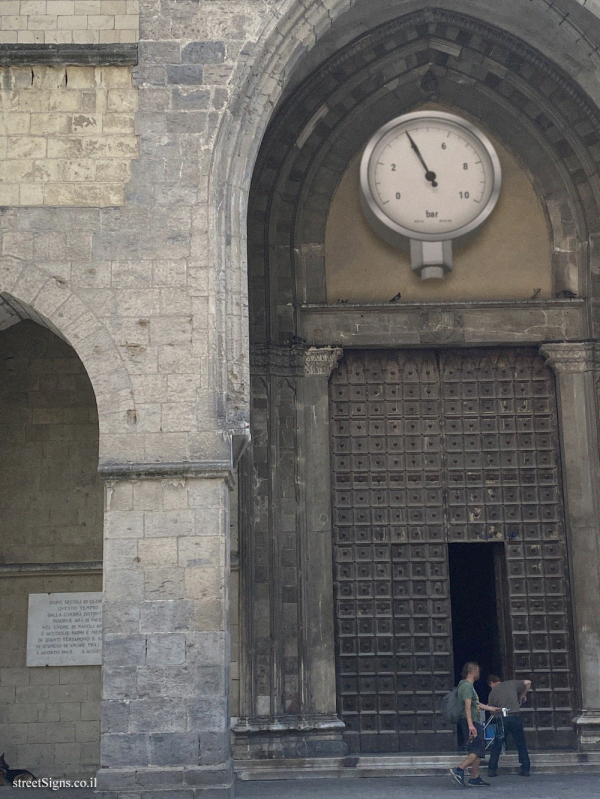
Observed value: 4,bar
